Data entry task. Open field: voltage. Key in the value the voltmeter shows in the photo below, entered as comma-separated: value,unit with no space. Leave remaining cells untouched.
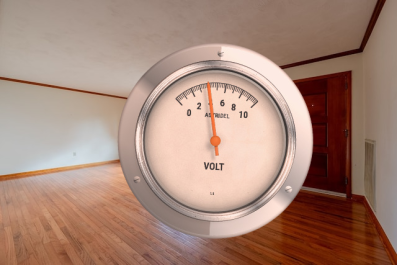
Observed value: 4,V
